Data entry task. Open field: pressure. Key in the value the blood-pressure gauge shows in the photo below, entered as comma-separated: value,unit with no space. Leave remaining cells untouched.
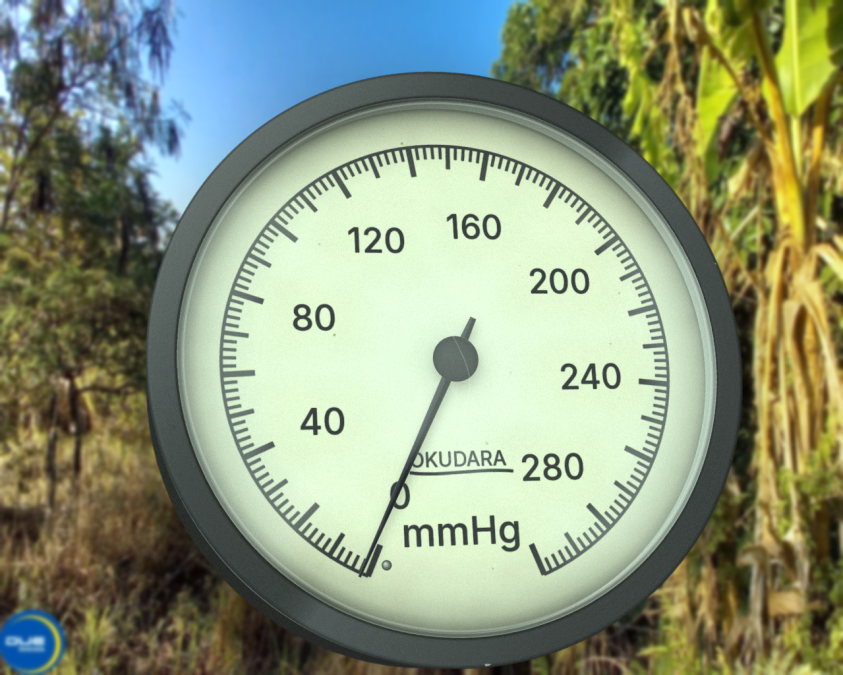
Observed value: 2,mmHg
